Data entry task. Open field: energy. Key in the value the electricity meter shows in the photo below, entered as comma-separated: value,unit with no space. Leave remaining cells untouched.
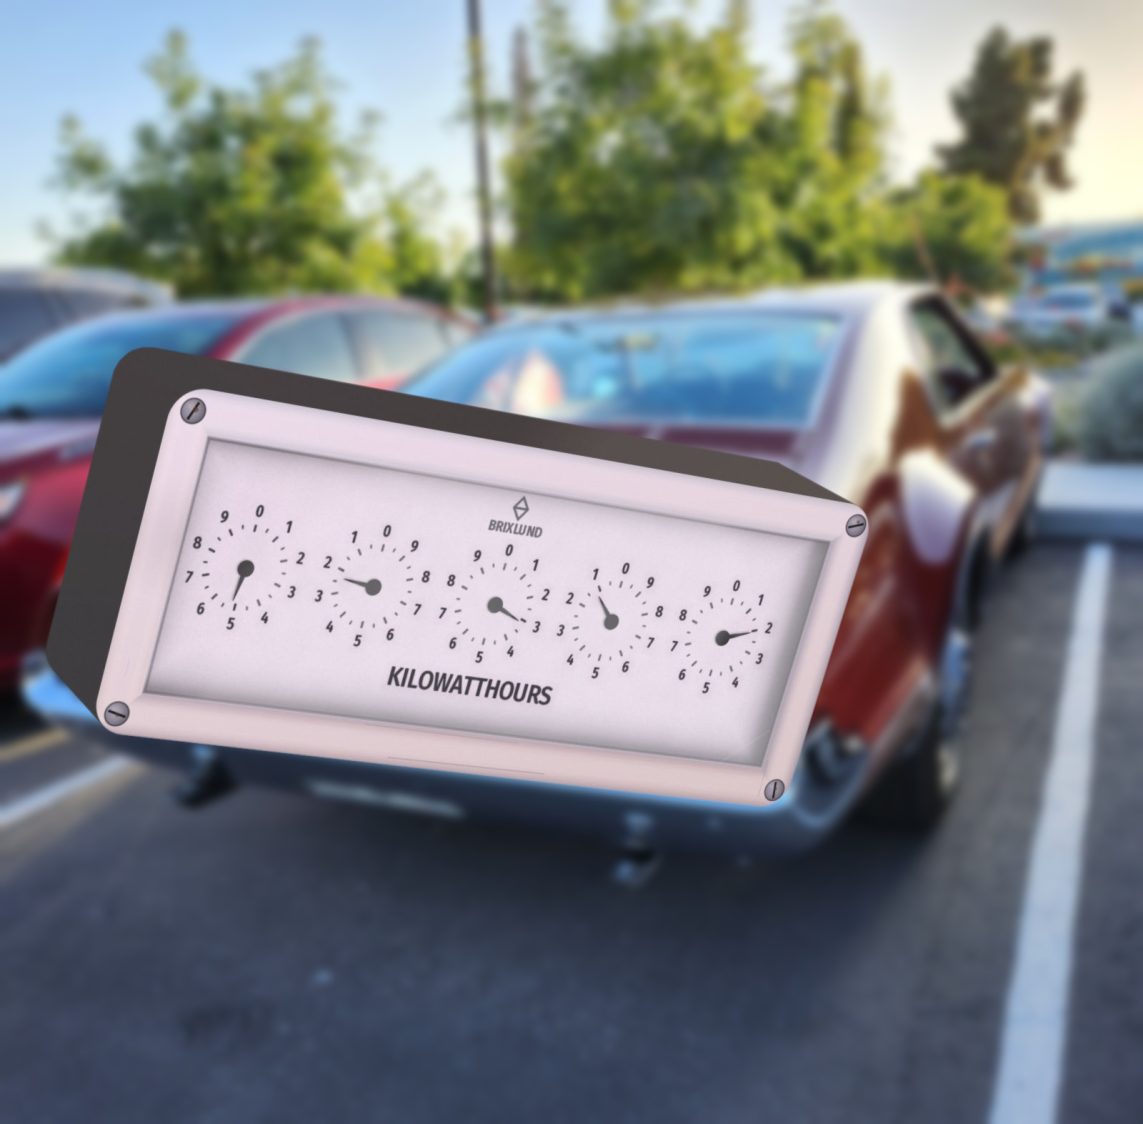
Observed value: 52312,kWh
